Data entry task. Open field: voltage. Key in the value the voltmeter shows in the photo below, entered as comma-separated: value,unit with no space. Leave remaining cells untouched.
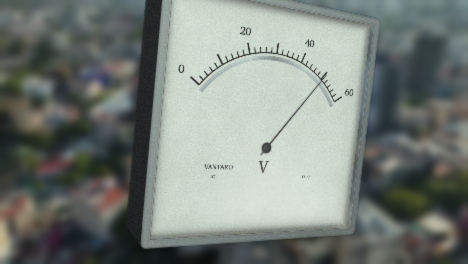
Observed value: 50,V
